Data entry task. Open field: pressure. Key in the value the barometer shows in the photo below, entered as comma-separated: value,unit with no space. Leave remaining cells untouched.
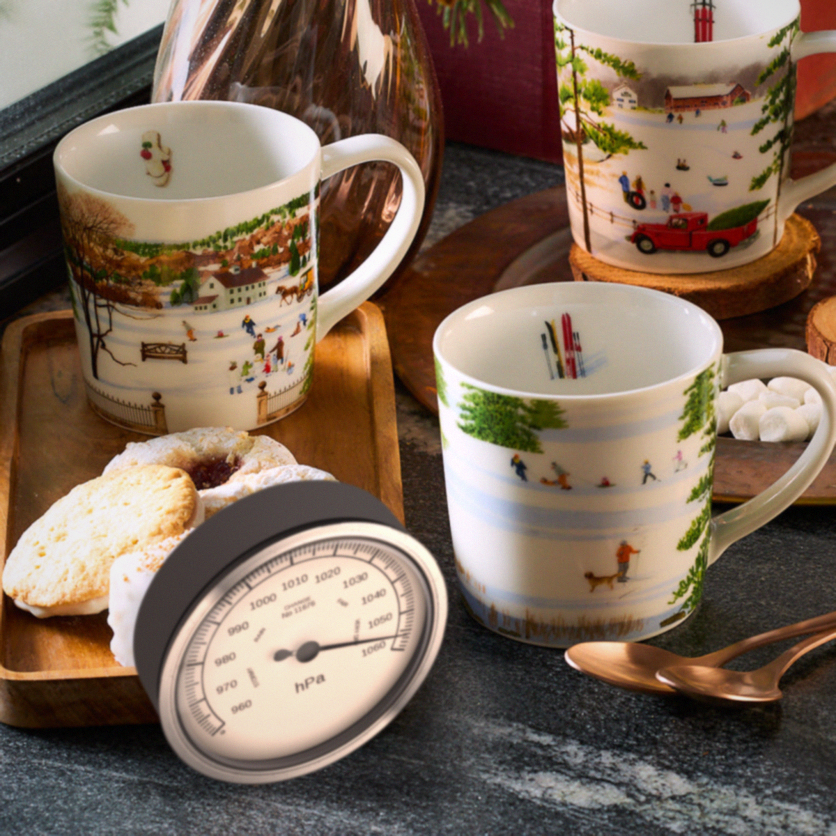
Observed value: 1055,hPa
